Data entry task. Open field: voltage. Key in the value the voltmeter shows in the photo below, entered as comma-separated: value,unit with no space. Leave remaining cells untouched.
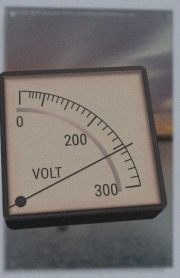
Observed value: 255,V
